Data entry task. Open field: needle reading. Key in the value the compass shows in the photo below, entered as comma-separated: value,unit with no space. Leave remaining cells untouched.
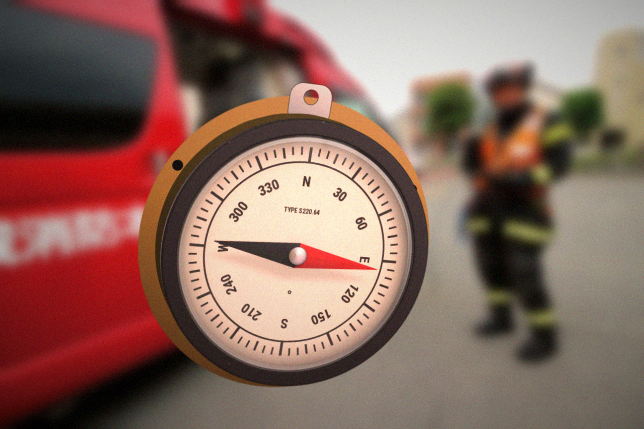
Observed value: 95,°
